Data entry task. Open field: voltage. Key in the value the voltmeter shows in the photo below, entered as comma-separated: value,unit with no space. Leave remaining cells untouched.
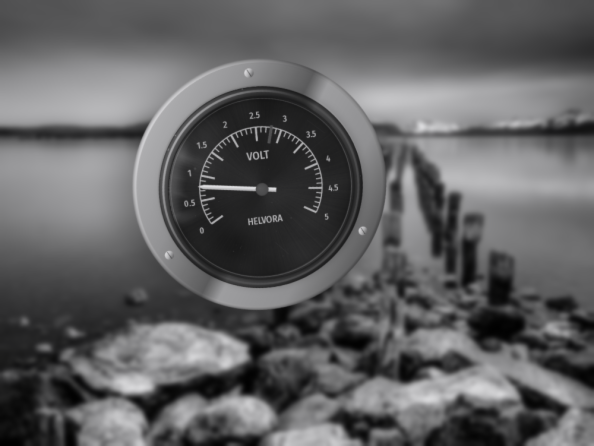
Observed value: 0.8,V
